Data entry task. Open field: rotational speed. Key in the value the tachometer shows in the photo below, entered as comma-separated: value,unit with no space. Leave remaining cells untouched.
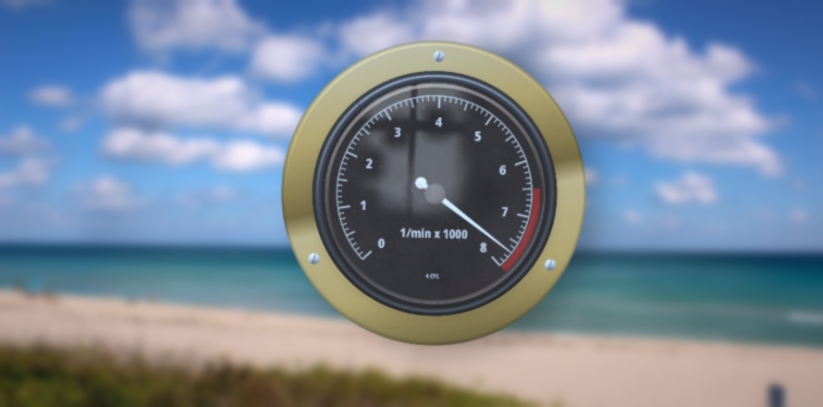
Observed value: 7700,rpm
